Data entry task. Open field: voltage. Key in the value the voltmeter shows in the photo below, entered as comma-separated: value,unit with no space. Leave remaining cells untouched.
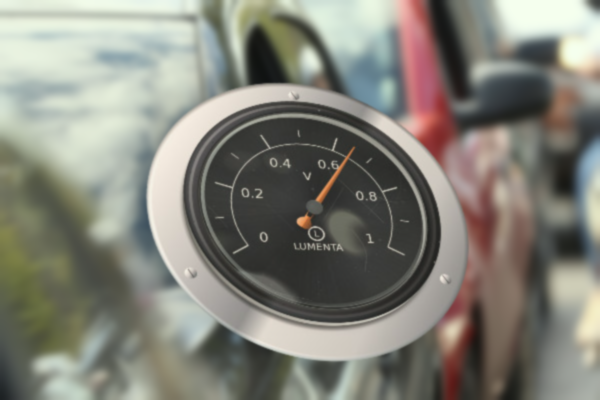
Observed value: 0.65,V
